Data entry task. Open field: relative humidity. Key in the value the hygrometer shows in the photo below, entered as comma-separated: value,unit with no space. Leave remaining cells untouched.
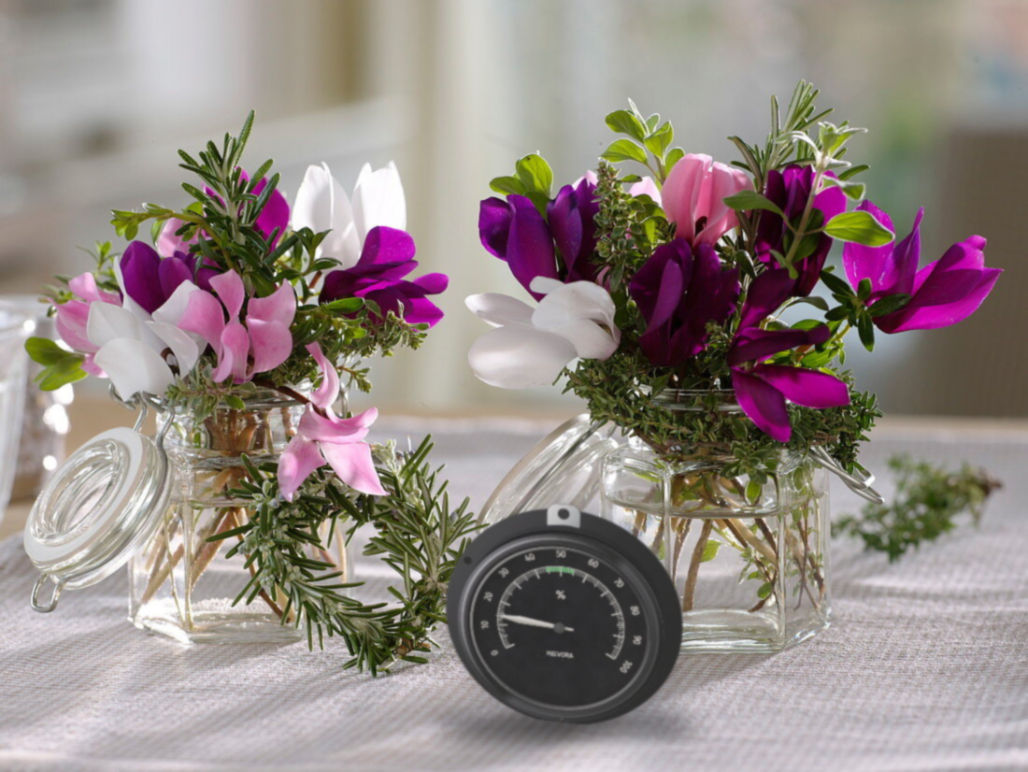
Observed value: 15,%
